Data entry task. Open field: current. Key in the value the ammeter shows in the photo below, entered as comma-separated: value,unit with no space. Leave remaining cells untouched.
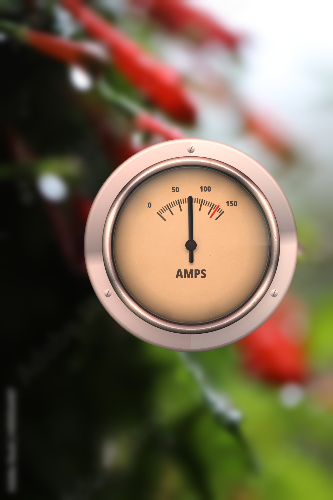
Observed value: 75,A
